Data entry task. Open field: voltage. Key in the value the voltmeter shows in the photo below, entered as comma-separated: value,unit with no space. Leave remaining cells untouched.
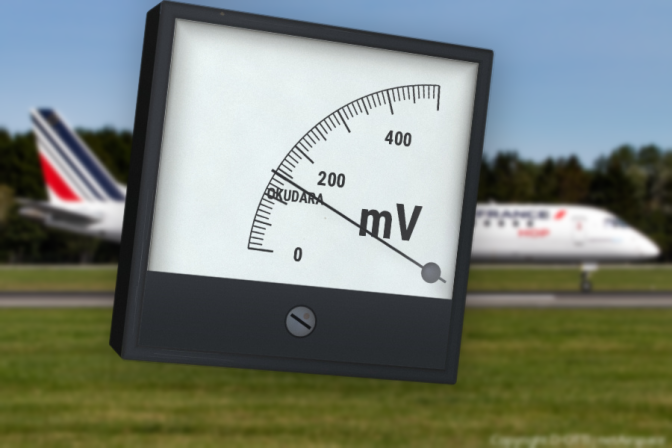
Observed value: 140,mV
